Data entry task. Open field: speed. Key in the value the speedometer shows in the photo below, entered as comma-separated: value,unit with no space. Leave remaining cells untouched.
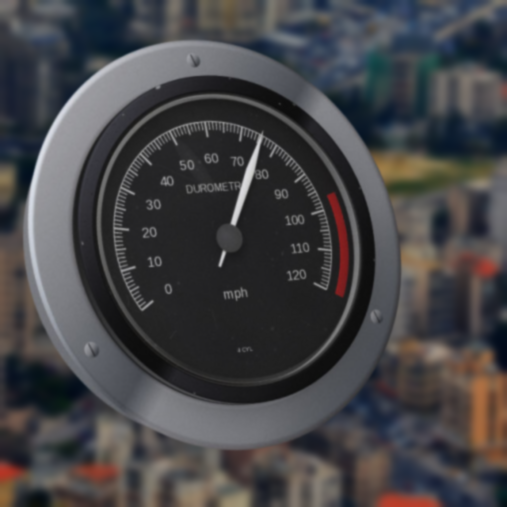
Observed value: 75,mph
